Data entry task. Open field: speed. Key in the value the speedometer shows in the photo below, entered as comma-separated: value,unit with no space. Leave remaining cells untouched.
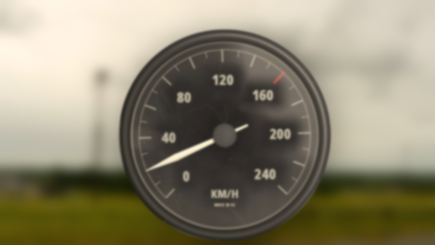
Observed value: 20,km/h
